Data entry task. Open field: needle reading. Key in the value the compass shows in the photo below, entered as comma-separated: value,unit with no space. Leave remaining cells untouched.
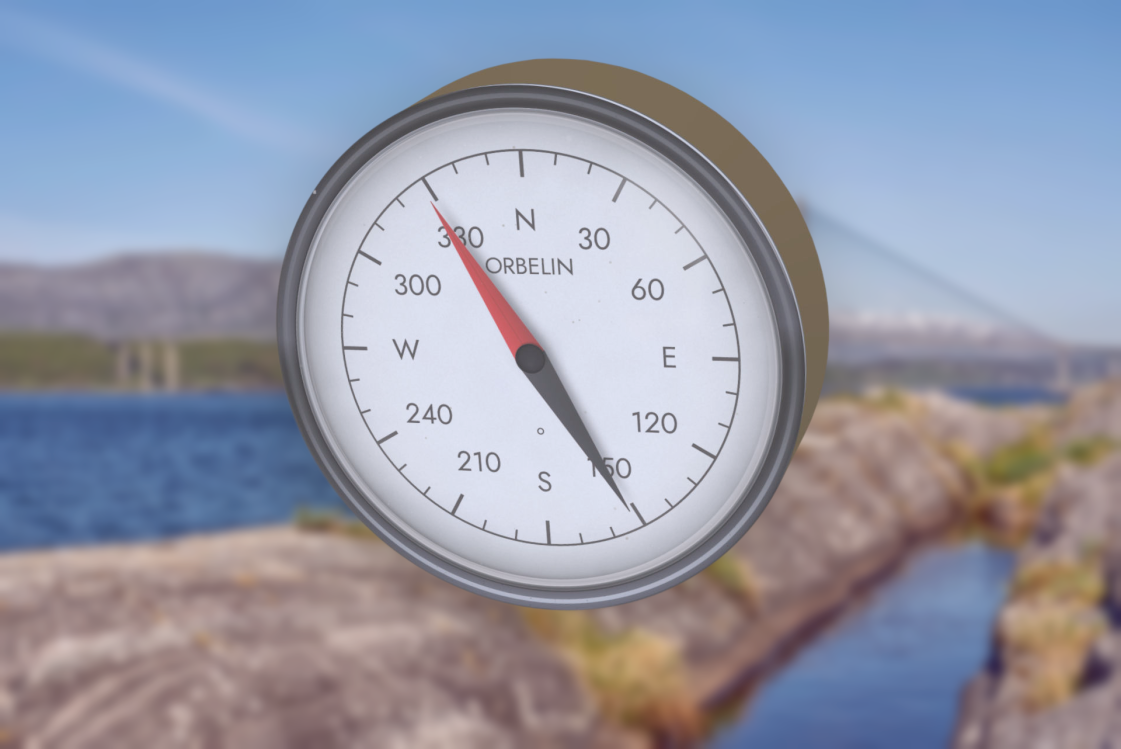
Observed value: 330,°
